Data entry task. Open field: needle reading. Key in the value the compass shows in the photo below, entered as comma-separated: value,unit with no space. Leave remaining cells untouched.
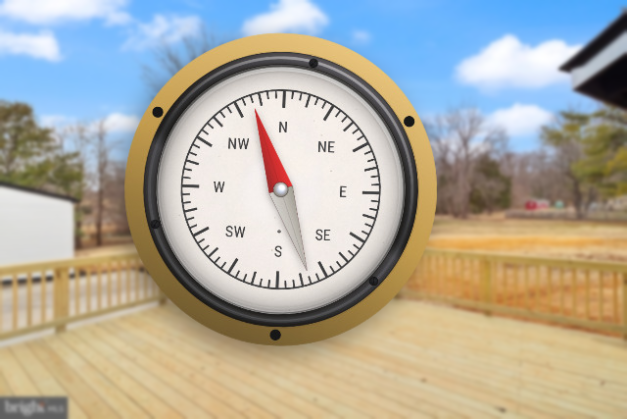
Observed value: 340,°
